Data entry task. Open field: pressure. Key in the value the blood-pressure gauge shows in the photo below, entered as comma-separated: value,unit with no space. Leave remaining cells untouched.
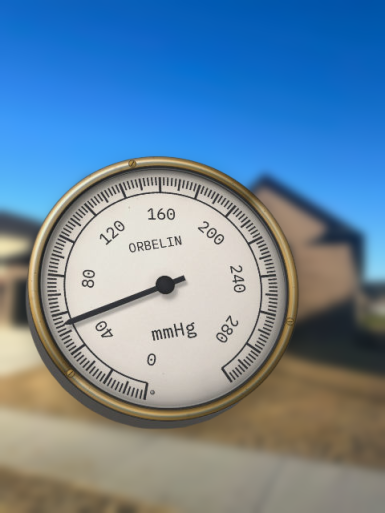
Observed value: 54,mmHg
